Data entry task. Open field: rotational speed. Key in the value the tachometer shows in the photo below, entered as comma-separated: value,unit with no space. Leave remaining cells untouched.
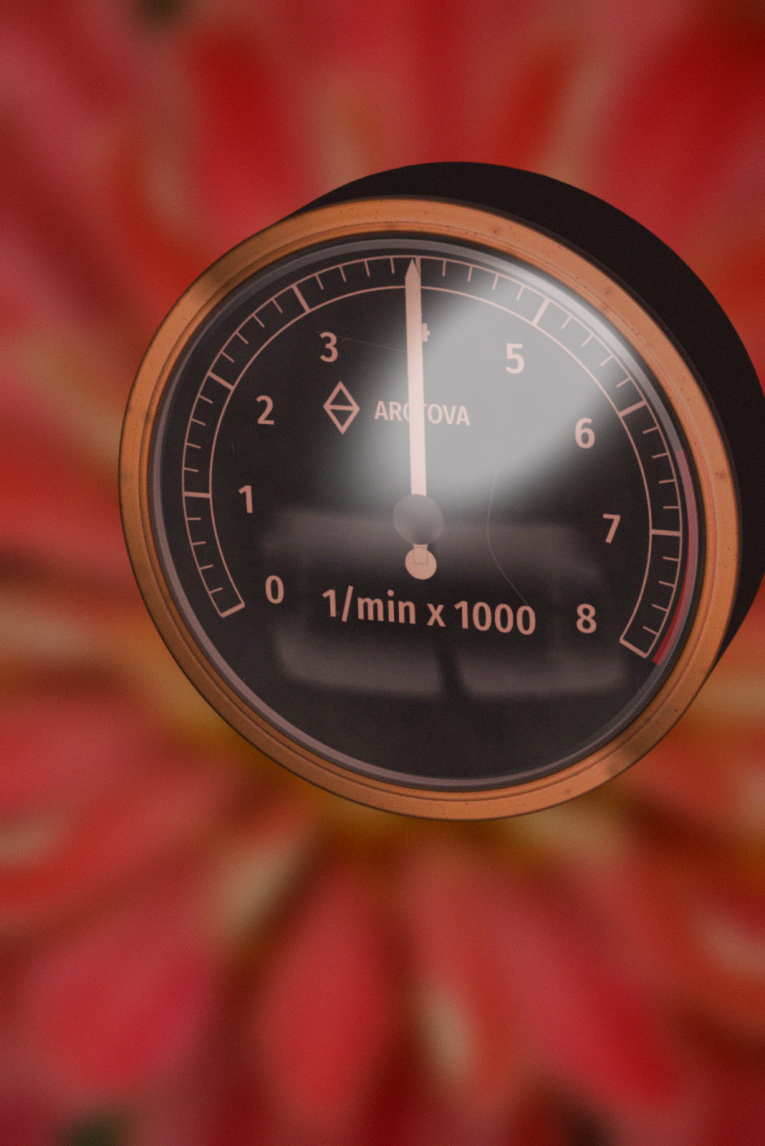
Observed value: 4000,rpm
